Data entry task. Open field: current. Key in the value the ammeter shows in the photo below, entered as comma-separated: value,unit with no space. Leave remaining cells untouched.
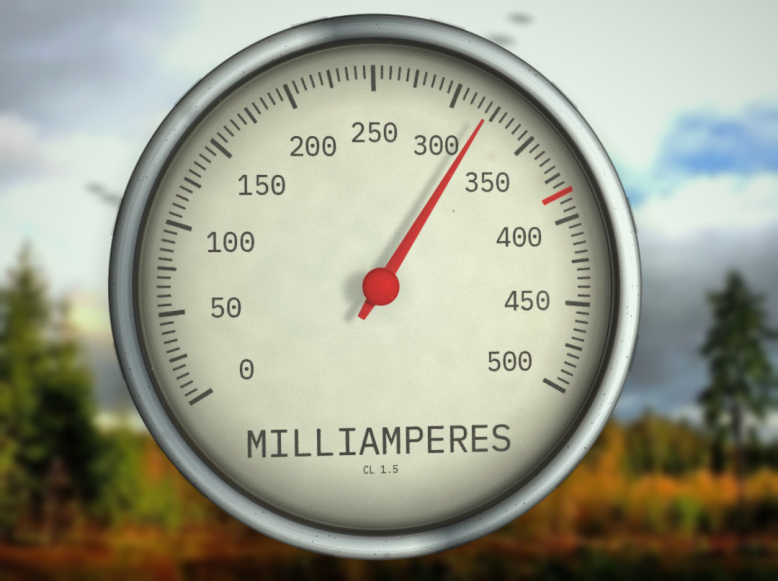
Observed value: 320,mA
